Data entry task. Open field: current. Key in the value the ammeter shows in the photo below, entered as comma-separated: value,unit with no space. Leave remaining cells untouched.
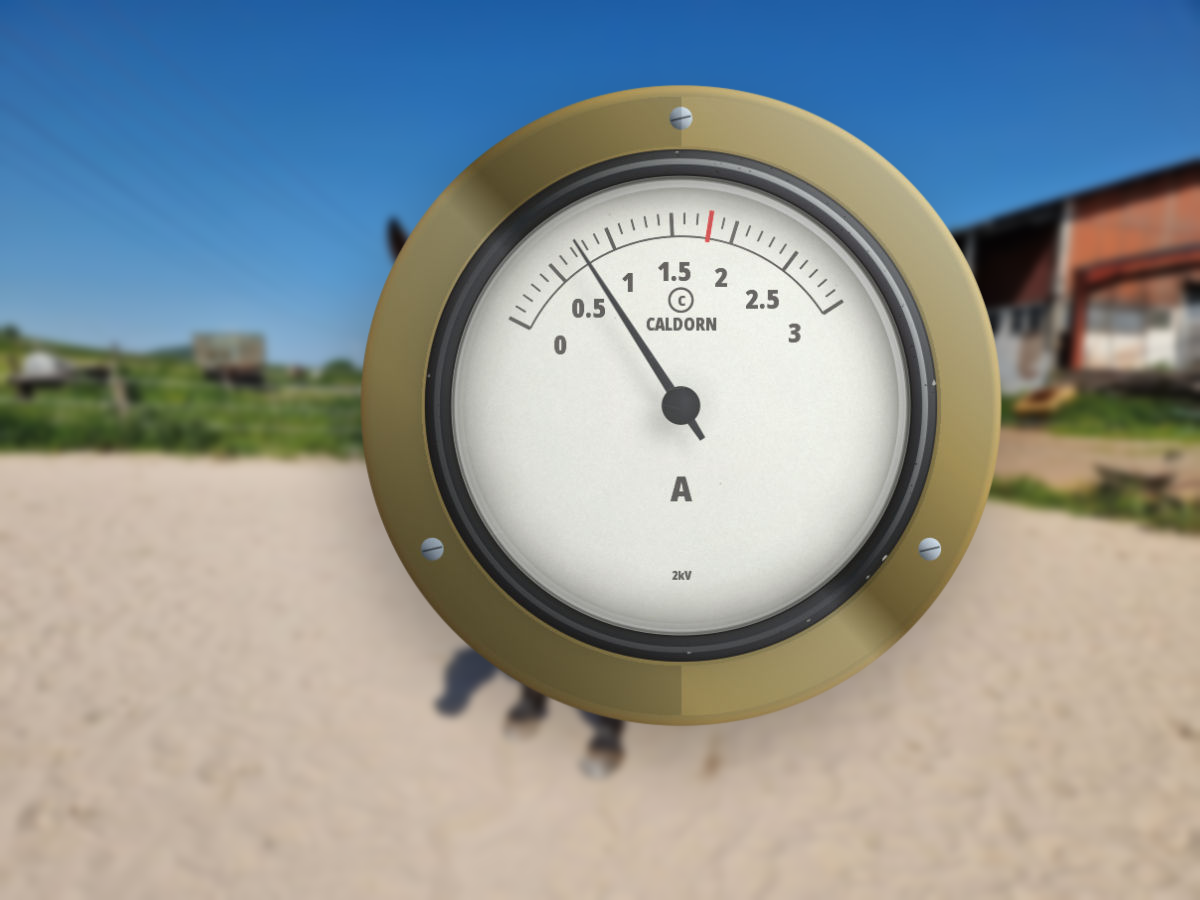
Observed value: 0.75,A
